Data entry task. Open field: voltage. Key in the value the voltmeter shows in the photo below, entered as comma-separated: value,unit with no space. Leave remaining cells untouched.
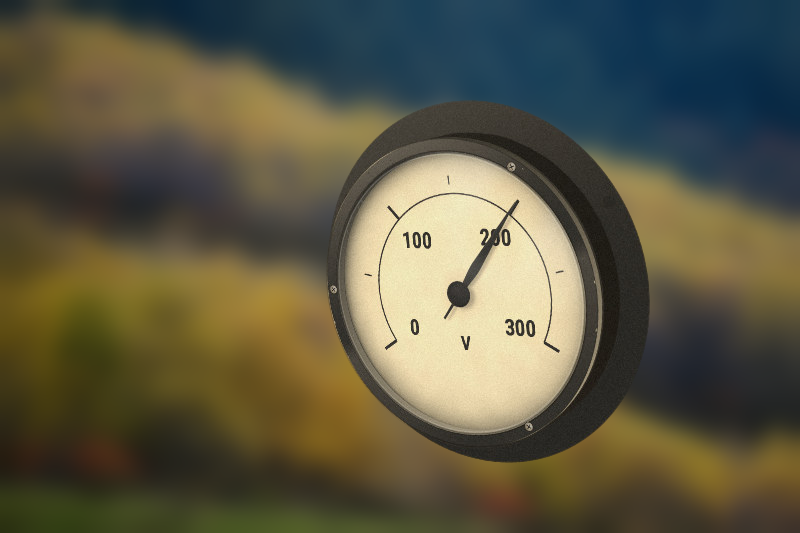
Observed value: 200,V
